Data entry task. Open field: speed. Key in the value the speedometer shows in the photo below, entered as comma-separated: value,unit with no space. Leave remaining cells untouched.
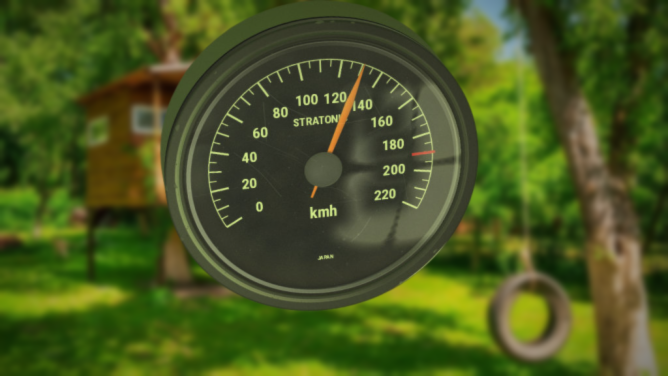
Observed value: 130,km/h
